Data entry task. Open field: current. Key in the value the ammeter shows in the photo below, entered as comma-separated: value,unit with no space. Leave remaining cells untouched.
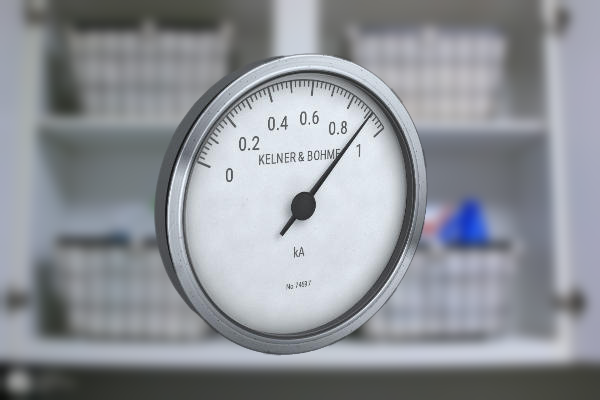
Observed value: 0.9,kA
